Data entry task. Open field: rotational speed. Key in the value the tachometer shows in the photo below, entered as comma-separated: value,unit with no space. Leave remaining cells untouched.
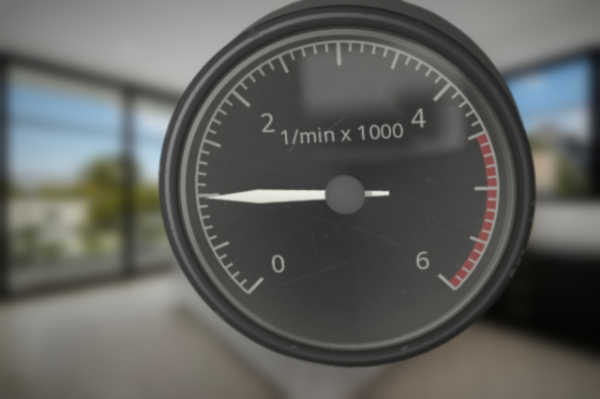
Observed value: 1000,rpm
